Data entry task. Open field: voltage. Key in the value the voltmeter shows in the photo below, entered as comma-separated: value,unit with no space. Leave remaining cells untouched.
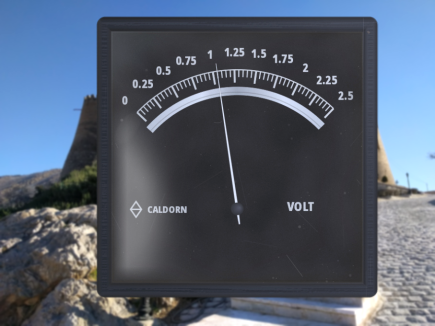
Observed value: 1.05,V
